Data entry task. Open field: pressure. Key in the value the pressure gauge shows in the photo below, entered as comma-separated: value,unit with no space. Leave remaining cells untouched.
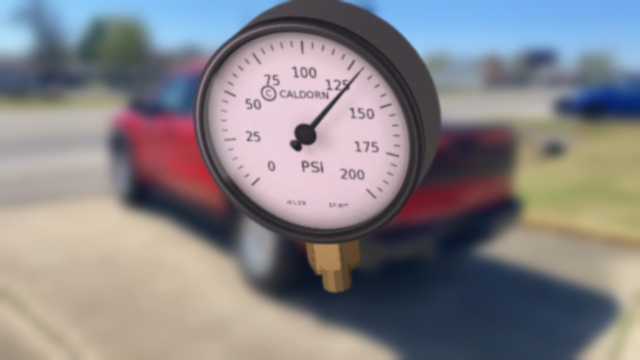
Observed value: 130,psi
